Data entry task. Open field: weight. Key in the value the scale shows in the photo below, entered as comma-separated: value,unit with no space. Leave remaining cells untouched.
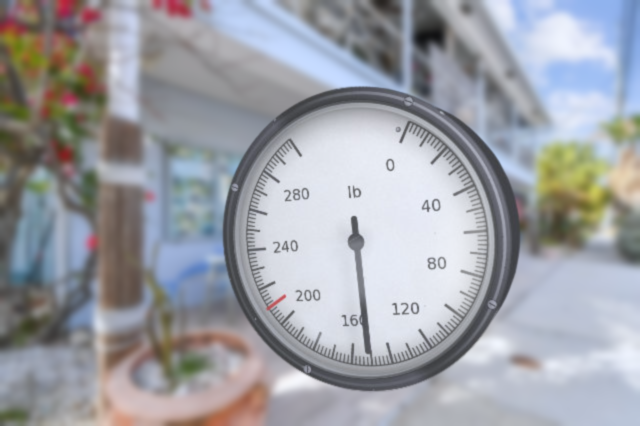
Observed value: 150,lb
